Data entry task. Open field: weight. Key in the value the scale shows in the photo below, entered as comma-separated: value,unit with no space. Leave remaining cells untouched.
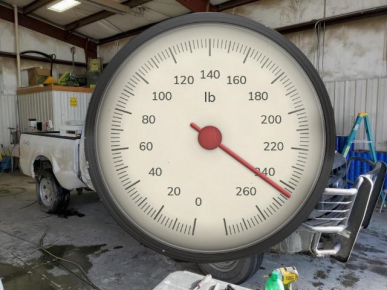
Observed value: 244,lb
